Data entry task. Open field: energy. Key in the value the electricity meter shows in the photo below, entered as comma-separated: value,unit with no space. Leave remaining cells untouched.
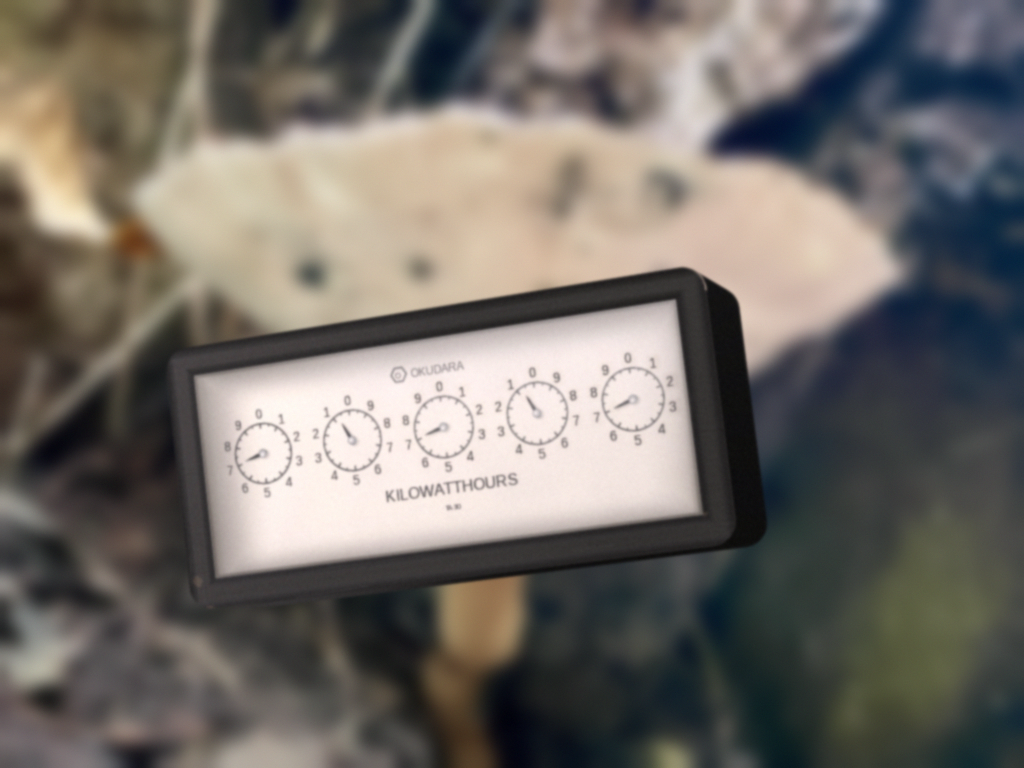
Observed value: 70707,kWh
